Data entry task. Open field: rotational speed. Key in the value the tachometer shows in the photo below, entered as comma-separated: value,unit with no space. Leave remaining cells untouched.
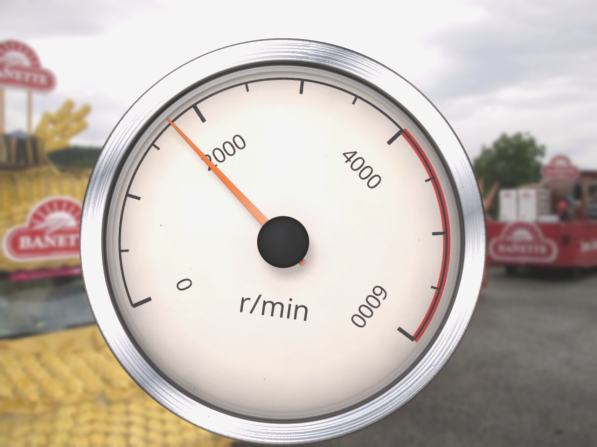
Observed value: 1750,rpm
